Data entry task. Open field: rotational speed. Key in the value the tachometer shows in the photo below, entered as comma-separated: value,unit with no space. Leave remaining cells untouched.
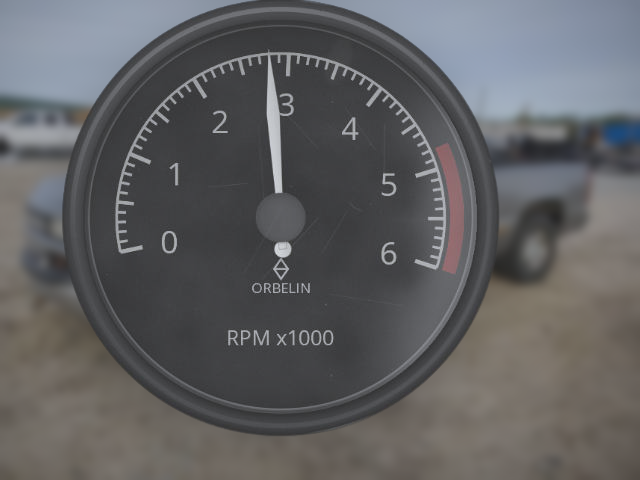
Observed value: 2800,rpm
